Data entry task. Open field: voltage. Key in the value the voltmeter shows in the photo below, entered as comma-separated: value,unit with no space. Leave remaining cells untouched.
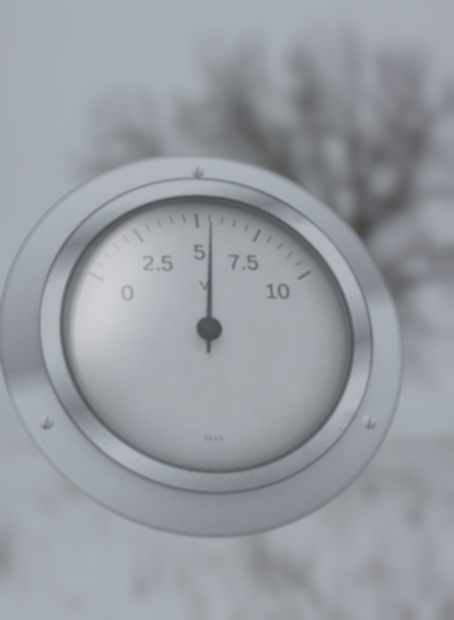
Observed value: 5.5,V
